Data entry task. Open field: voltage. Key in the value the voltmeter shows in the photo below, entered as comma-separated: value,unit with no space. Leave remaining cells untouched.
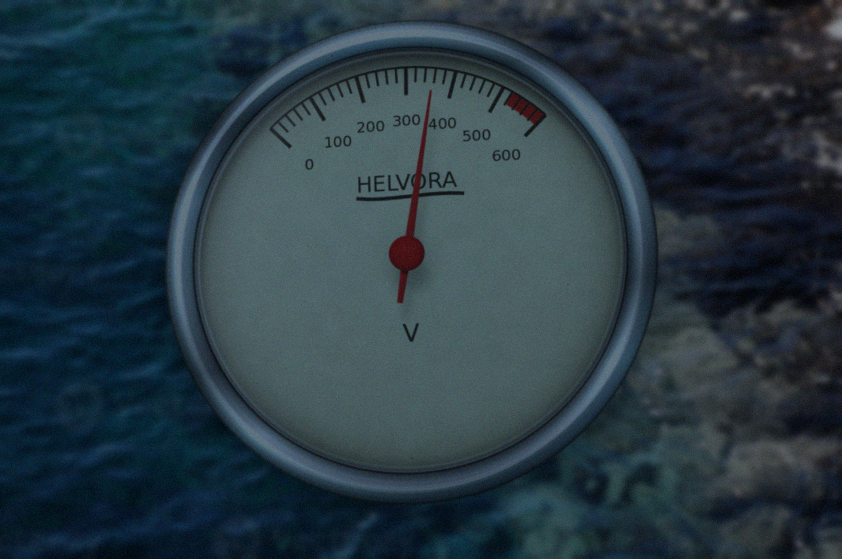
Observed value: 360,V
